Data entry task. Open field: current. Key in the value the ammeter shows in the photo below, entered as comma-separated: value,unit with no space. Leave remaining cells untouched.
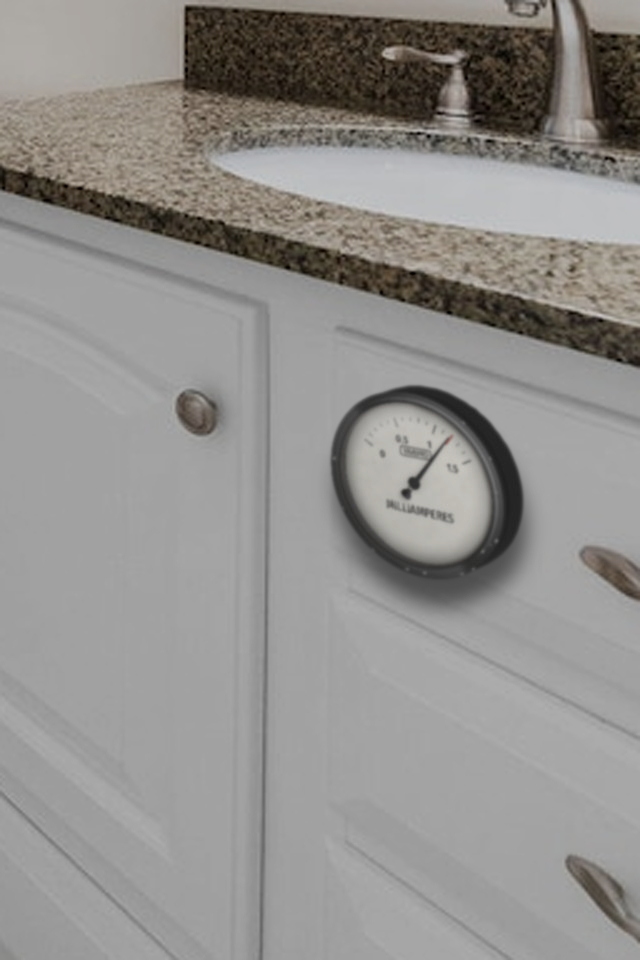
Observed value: 1.2,mA
